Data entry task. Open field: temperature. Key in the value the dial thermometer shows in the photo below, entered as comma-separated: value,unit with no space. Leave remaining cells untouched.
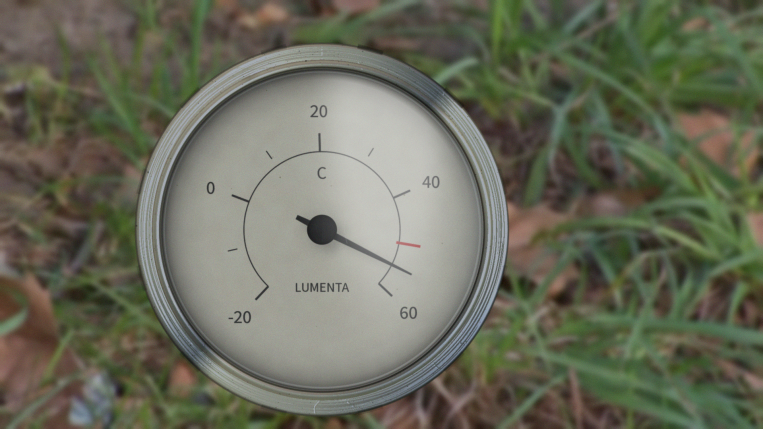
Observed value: 55,°C
